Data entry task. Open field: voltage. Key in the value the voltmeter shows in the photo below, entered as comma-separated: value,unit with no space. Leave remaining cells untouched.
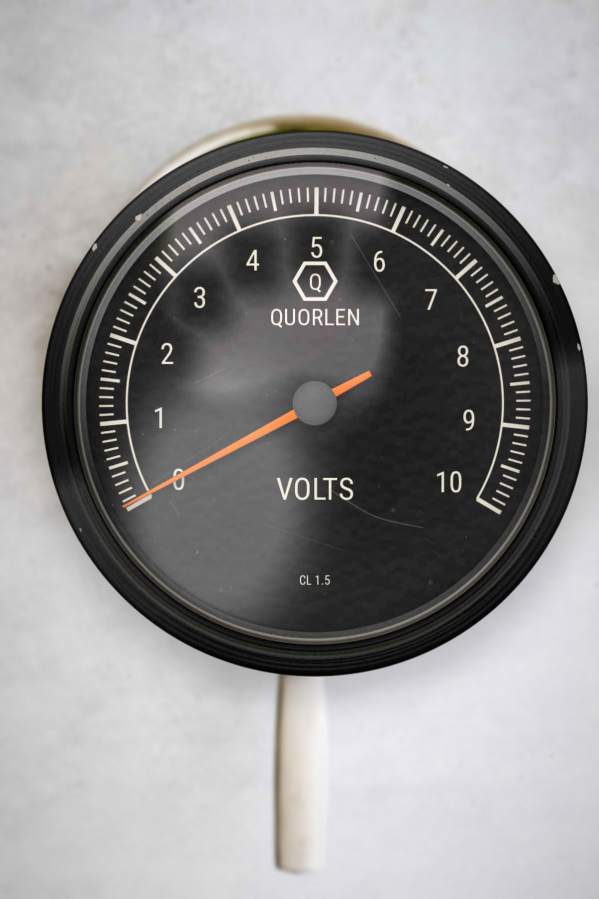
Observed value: 0.05,V
